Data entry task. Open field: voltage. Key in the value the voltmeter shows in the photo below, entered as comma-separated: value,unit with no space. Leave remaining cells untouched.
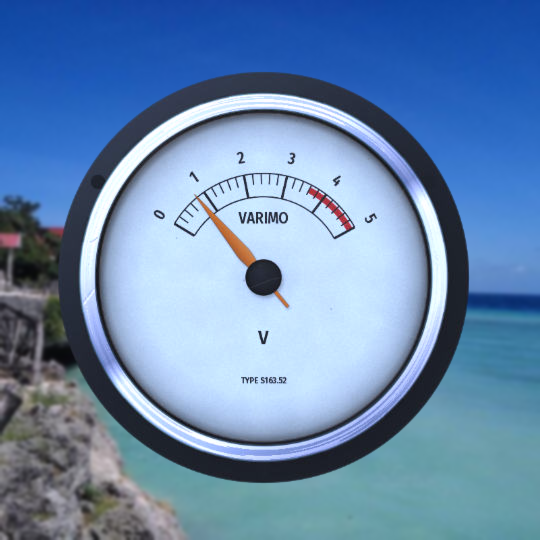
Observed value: 0.8,V
